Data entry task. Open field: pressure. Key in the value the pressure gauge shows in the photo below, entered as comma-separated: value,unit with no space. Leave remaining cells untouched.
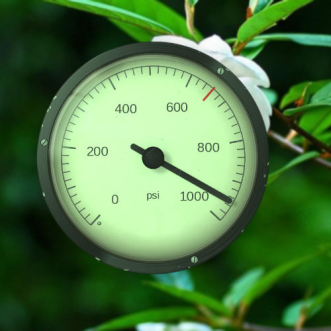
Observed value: 950,psi
